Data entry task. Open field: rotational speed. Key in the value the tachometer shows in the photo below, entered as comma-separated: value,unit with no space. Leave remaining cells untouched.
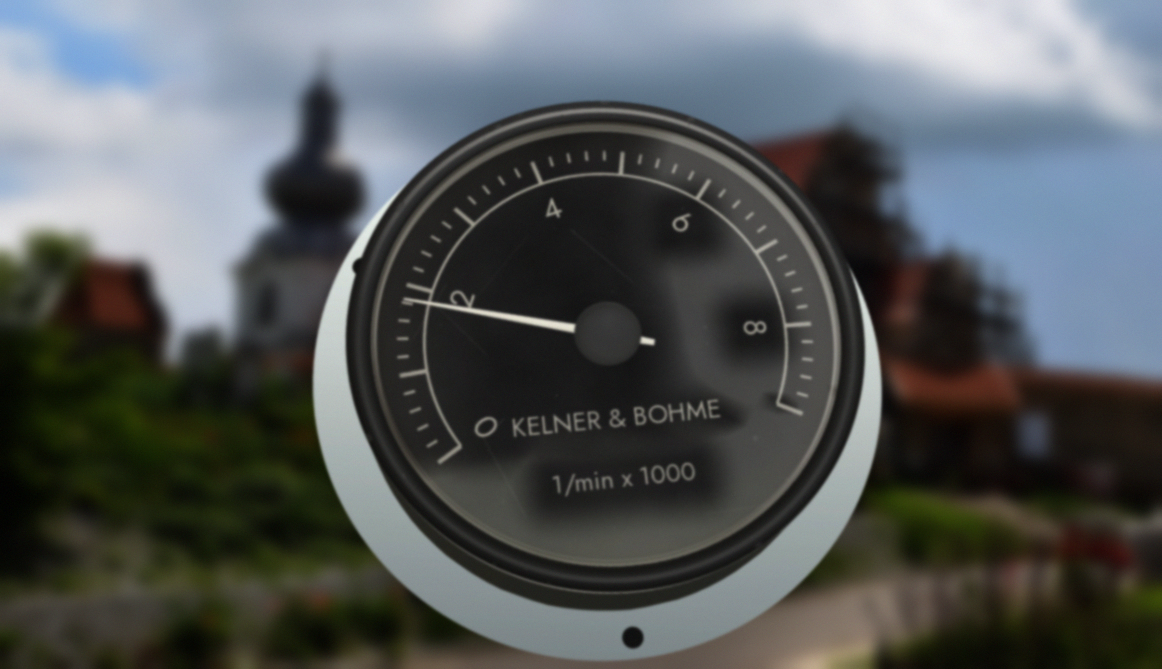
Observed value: 1800,rpm
